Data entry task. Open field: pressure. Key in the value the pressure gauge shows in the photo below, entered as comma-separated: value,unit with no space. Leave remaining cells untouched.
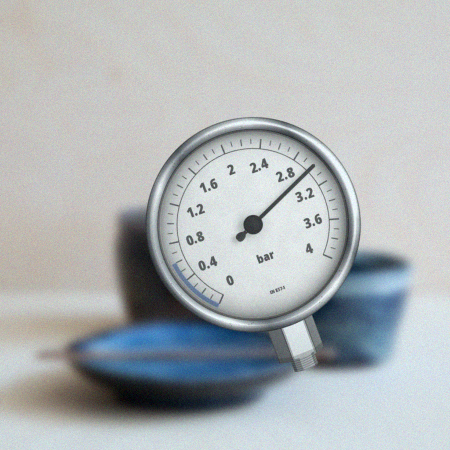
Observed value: 3,bar
